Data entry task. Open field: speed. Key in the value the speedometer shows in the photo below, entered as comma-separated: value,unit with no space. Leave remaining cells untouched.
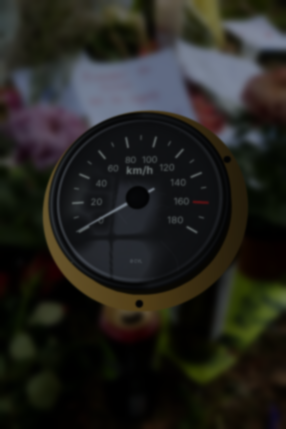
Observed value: 0,km/h
